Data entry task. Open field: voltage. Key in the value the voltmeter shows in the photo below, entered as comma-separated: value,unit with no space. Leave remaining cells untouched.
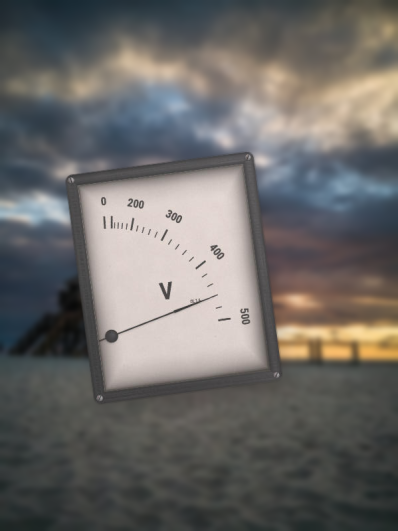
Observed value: 460,V
